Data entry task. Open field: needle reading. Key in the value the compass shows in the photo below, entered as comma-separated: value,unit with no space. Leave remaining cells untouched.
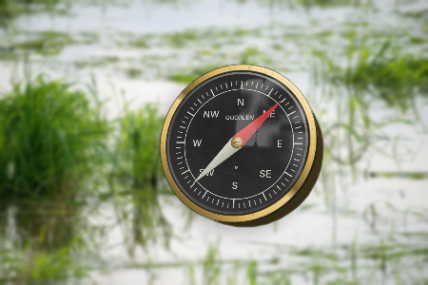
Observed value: 45,°
